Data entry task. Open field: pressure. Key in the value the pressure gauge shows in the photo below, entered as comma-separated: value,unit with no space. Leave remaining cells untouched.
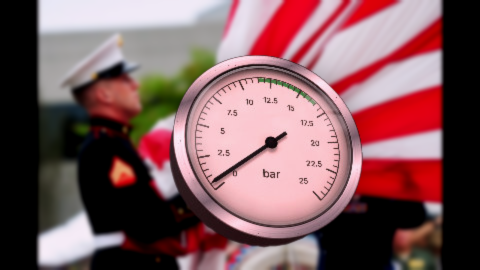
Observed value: 0.5,bar
